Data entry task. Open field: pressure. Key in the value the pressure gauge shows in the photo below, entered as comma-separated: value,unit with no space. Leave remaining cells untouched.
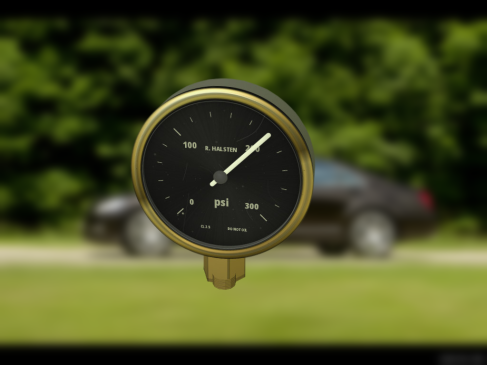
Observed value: 200,psi
